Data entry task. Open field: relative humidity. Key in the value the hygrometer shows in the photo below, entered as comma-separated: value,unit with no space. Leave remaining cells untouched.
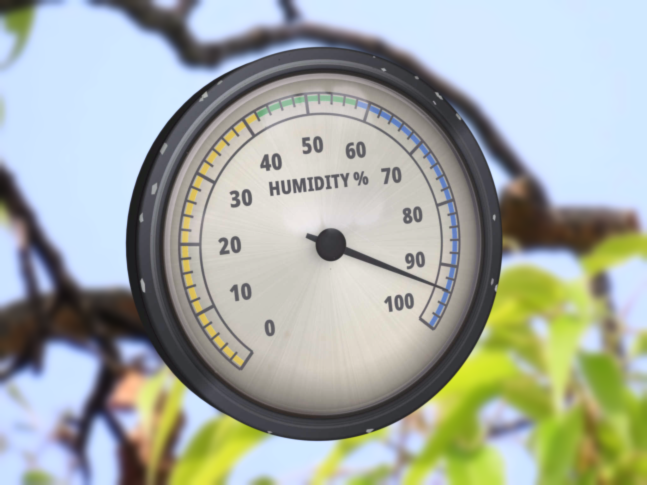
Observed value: 94,%
